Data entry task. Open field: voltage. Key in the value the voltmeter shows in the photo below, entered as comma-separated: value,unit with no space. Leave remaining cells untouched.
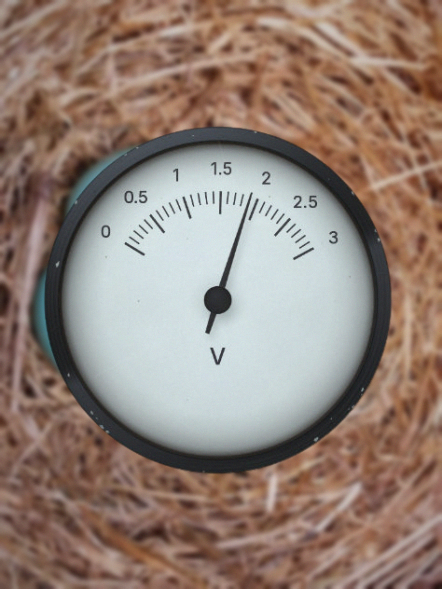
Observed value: 1.9,V
